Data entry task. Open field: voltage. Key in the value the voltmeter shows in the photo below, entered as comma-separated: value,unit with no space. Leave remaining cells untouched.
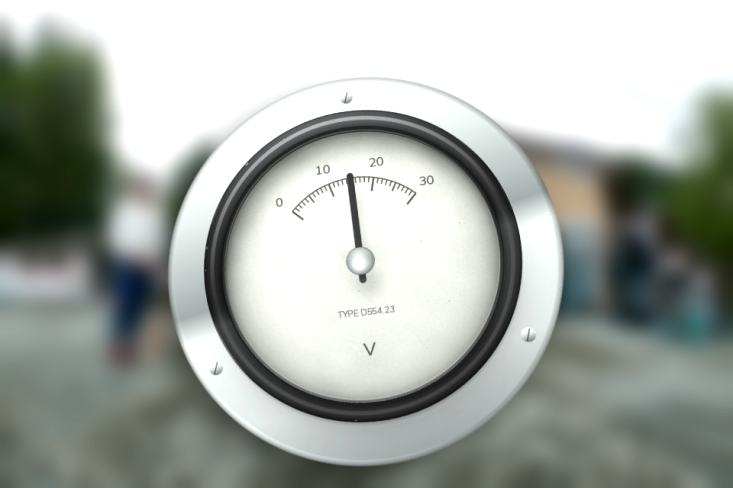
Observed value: 15,V
